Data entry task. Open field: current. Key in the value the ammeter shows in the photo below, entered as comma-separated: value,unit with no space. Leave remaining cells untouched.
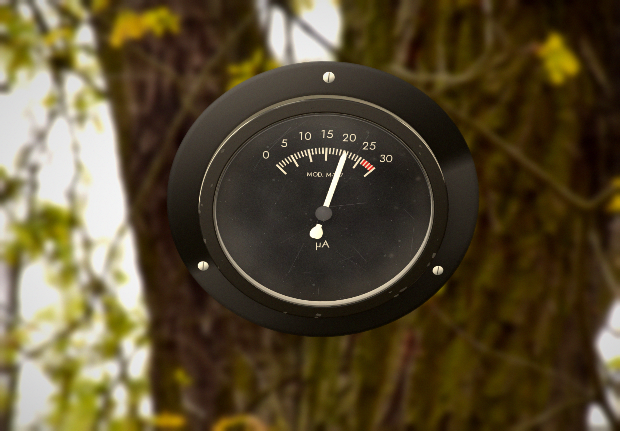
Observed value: 20,µA
